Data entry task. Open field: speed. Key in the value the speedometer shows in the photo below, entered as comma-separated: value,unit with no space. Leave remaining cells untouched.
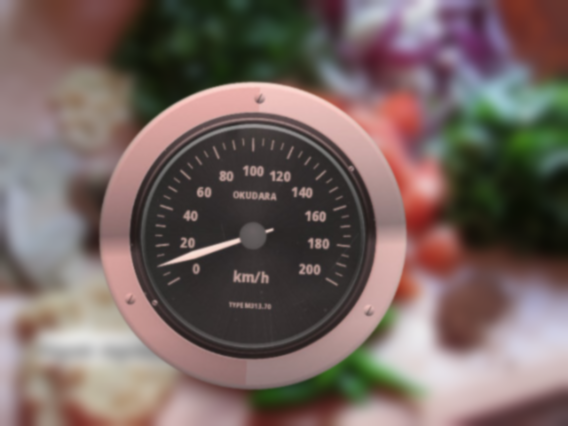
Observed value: 10,km/h
